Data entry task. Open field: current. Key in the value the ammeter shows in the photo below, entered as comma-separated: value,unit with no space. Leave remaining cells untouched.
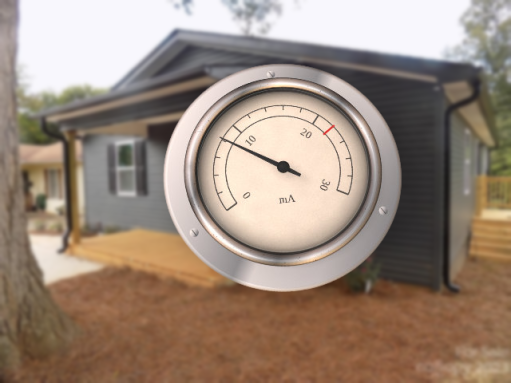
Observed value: 8,mA
